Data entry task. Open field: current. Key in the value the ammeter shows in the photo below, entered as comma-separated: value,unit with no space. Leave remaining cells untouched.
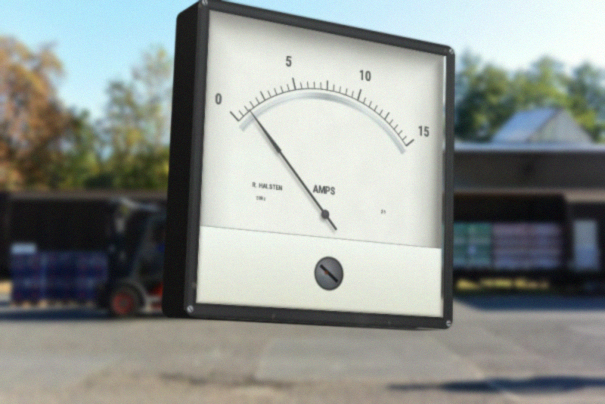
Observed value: 1,A
